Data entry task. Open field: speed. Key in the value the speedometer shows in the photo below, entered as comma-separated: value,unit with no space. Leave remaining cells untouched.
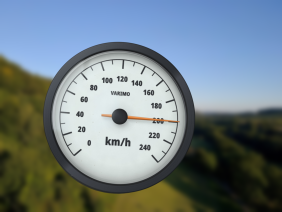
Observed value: 200,km/h
